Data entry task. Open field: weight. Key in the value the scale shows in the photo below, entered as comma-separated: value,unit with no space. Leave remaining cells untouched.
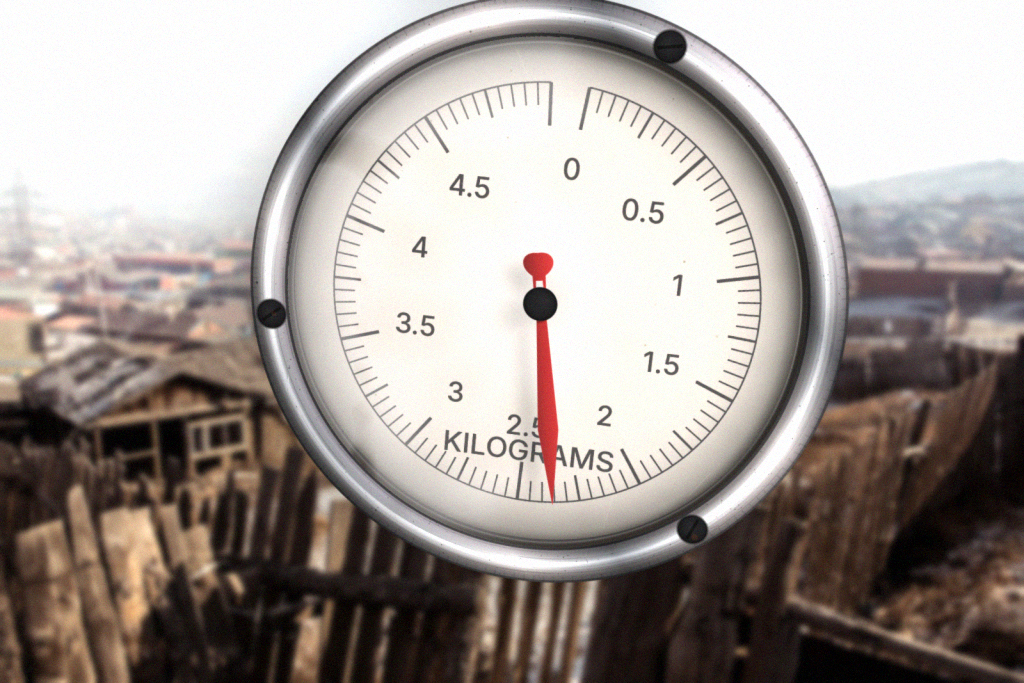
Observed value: 2.35,kg
